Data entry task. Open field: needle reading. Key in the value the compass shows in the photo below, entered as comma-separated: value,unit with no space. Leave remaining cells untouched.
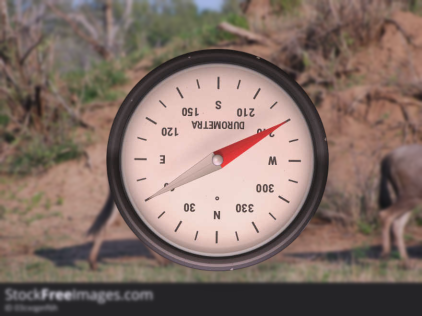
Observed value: 240,°
